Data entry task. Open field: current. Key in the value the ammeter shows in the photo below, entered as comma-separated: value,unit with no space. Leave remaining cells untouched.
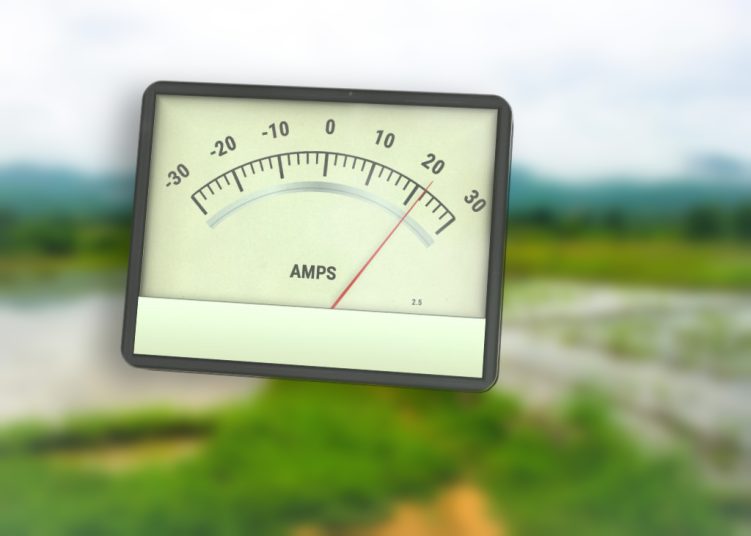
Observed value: 22,A
